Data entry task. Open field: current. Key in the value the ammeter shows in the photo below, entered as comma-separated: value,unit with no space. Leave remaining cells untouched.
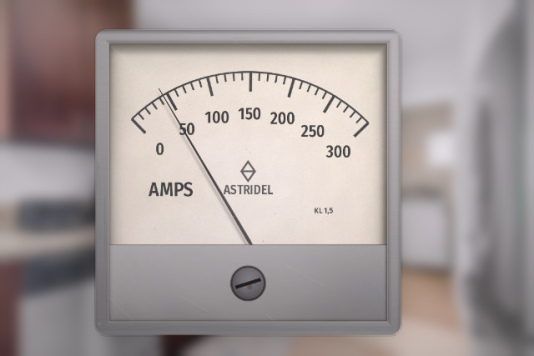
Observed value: 45,A
